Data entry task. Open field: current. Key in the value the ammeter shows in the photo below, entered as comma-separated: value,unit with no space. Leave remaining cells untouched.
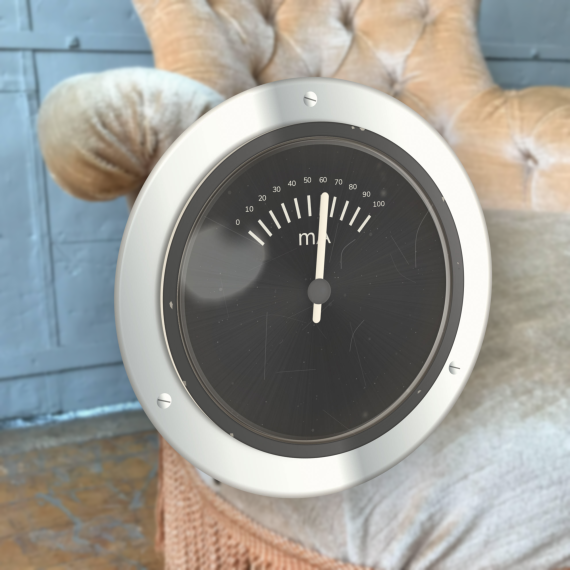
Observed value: 60,mA
